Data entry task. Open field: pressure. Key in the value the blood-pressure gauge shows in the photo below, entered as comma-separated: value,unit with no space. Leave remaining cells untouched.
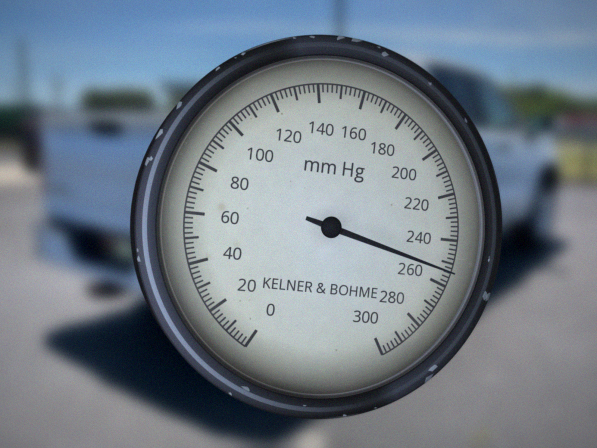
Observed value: 254,mmHg
